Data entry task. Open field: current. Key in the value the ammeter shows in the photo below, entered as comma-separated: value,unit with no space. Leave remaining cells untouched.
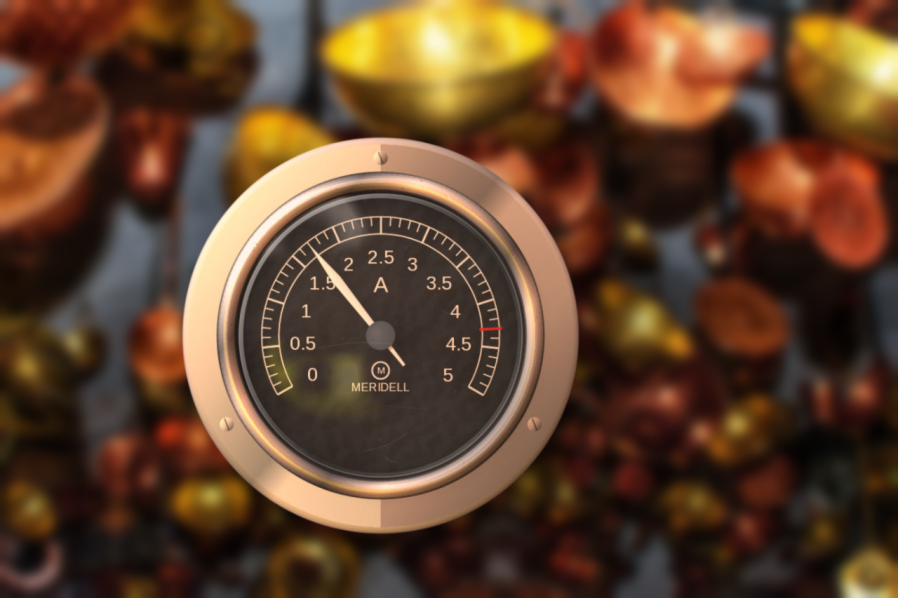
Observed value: 1.7,A
